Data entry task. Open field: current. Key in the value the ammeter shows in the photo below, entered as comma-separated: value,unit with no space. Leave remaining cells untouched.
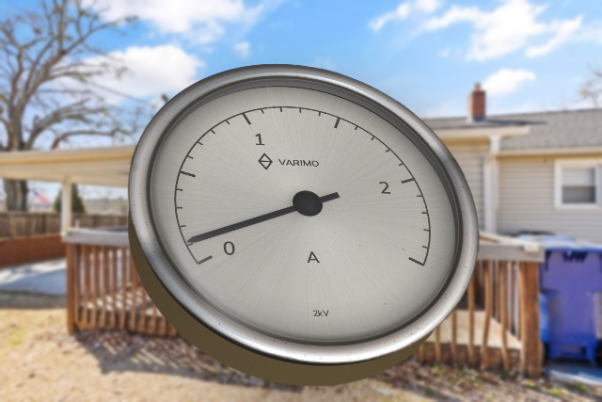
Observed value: 0.1,A
